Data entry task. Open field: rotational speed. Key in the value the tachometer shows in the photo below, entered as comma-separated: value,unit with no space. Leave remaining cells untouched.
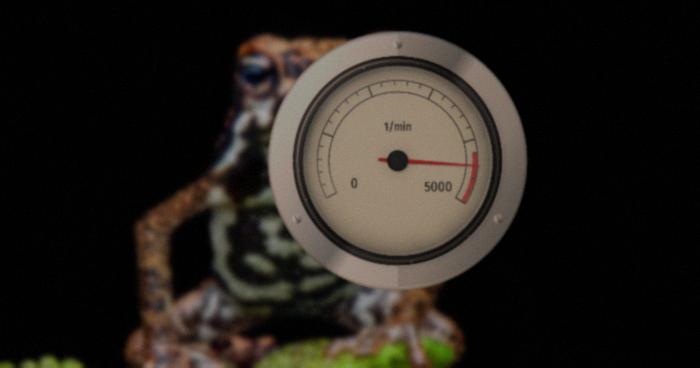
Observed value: 4400,rpm
